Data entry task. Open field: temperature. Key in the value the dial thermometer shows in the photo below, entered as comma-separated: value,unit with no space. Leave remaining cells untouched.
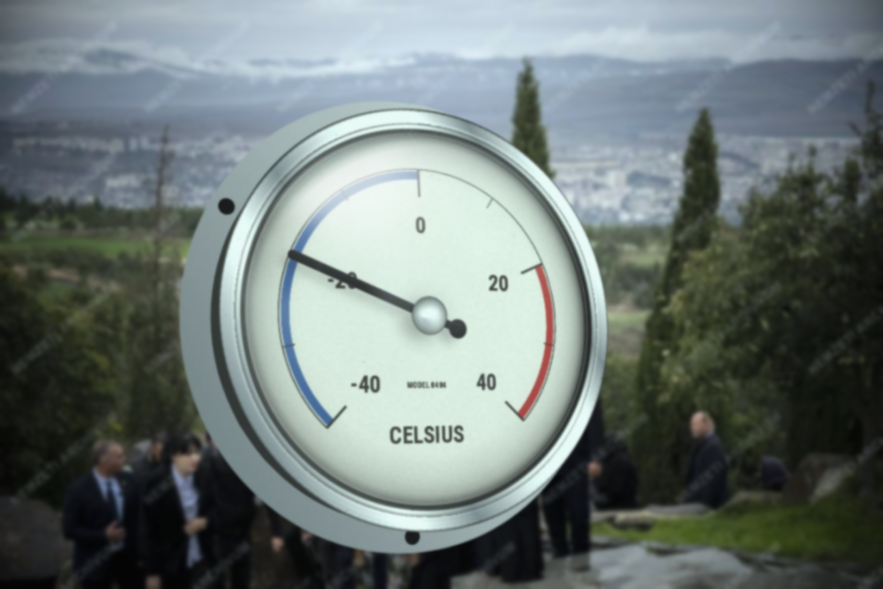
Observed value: -20,°C
